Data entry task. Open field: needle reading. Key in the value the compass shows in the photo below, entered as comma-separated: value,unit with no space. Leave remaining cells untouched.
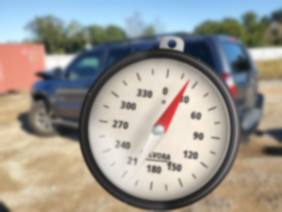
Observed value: 22.5,°
